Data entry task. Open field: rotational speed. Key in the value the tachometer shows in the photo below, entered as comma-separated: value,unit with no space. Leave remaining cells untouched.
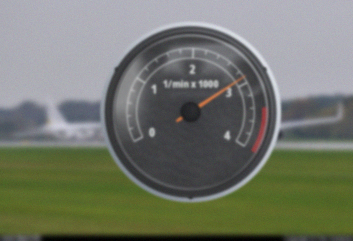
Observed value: 2900,rpm
